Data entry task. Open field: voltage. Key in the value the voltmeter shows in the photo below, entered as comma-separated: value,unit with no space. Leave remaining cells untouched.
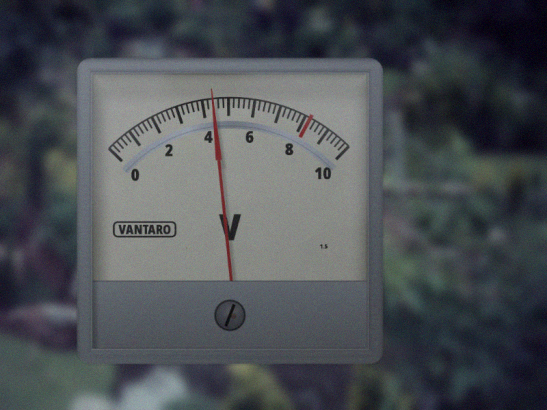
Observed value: 4.4,V
